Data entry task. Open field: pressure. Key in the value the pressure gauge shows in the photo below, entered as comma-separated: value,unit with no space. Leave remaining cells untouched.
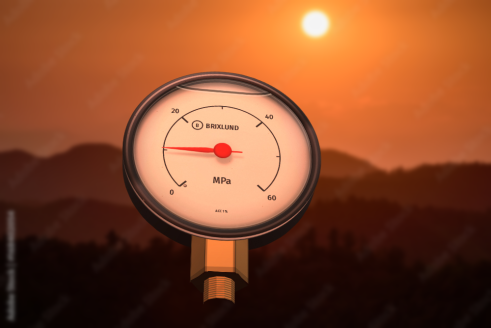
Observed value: 10,MPa
